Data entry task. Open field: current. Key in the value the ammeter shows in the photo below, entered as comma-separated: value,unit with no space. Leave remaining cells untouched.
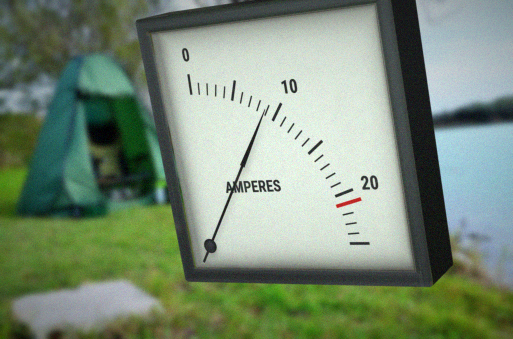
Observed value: 9,A
